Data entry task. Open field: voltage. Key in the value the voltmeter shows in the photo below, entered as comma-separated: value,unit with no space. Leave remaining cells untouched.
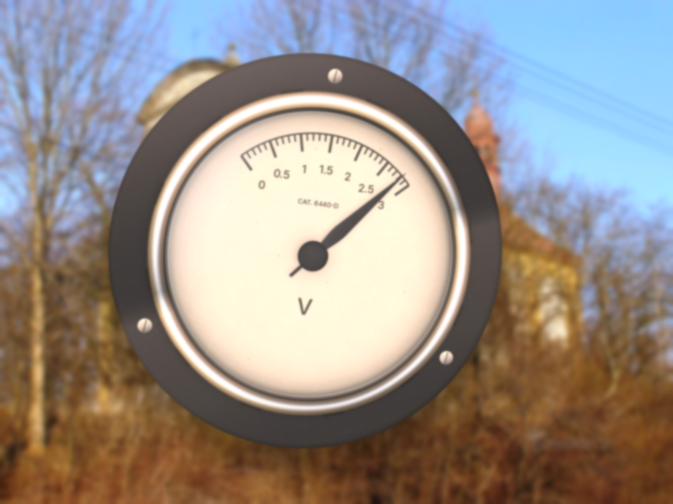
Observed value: 2.8,V
